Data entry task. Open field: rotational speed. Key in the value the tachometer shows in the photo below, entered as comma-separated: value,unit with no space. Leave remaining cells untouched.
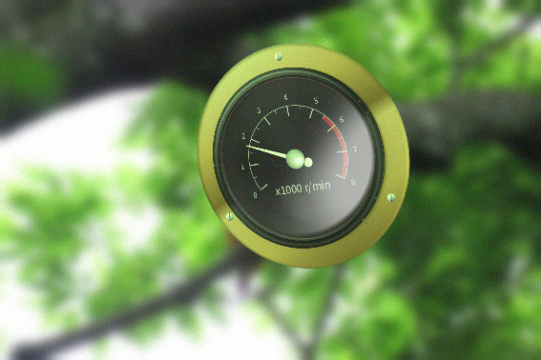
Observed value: 1750,rpm
